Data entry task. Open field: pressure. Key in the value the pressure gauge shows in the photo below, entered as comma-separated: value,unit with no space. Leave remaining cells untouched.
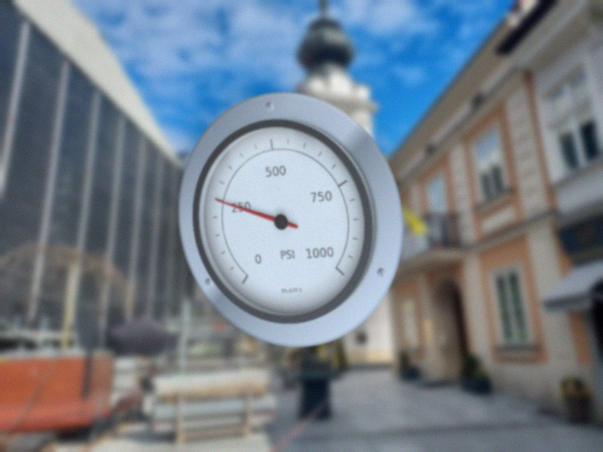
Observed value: 250,psi
